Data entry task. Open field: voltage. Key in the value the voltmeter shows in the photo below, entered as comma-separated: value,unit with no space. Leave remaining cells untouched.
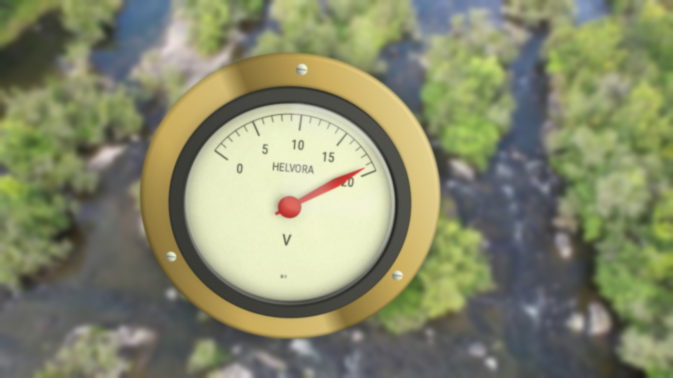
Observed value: 19,V
